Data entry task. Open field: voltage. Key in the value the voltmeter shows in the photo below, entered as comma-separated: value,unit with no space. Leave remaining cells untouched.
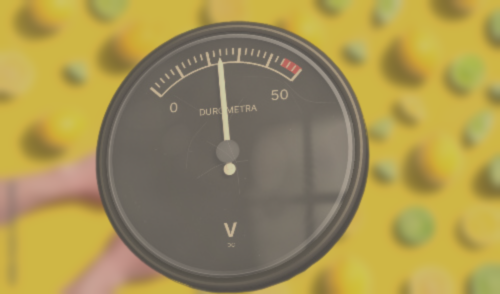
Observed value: 24,V
